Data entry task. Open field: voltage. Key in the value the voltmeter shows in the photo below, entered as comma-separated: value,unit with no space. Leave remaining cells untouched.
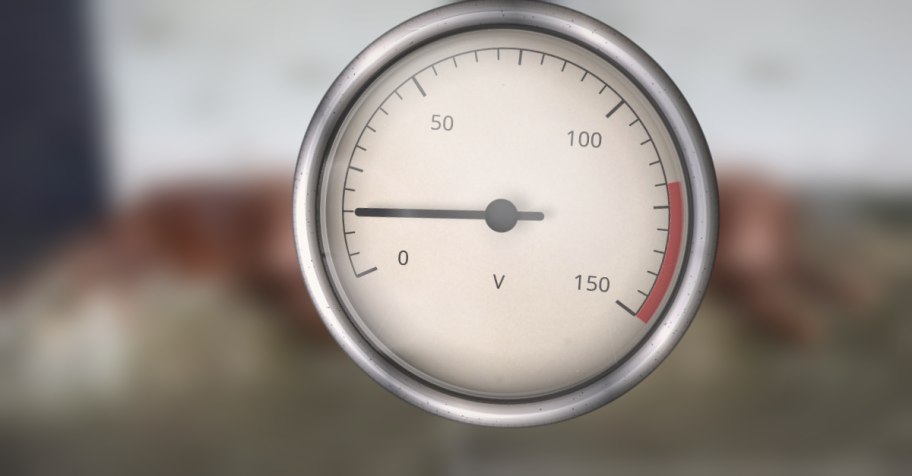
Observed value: 15,V
